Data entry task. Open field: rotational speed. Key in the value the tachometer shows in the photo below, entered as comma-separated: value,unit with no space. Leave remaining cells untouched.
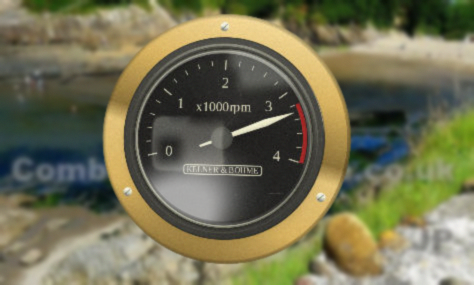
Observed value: 3300,rpm
